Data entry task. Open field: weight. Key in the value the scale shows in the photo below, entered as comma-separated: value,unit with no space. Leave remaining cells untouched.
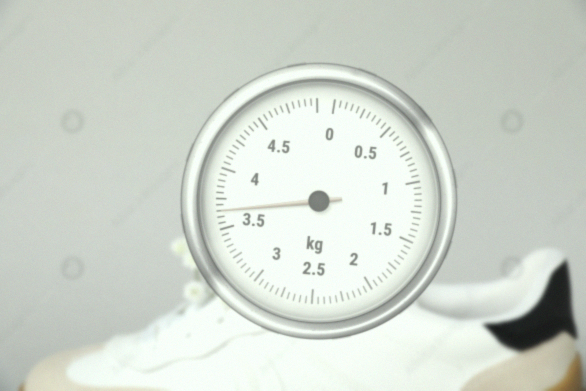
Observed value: 3.65,kg
